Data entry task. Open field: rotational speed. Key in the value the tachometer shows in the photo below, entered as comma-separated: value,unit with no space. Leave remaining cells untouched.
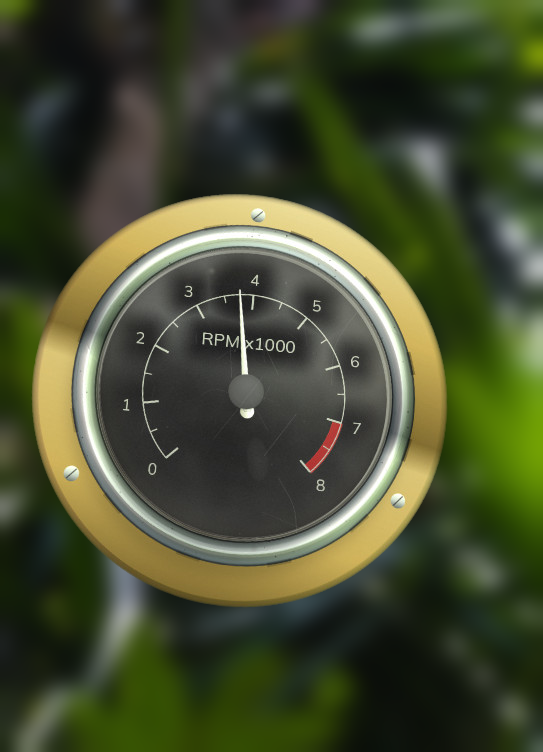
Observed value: 3750,rpm
